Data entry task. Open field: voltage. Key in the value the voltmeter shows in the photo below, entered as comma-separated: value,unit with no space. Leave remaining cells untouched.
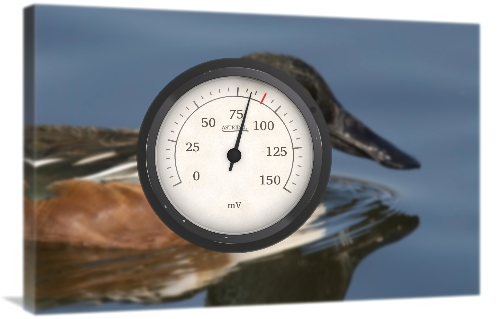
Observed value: 82.5,mV
